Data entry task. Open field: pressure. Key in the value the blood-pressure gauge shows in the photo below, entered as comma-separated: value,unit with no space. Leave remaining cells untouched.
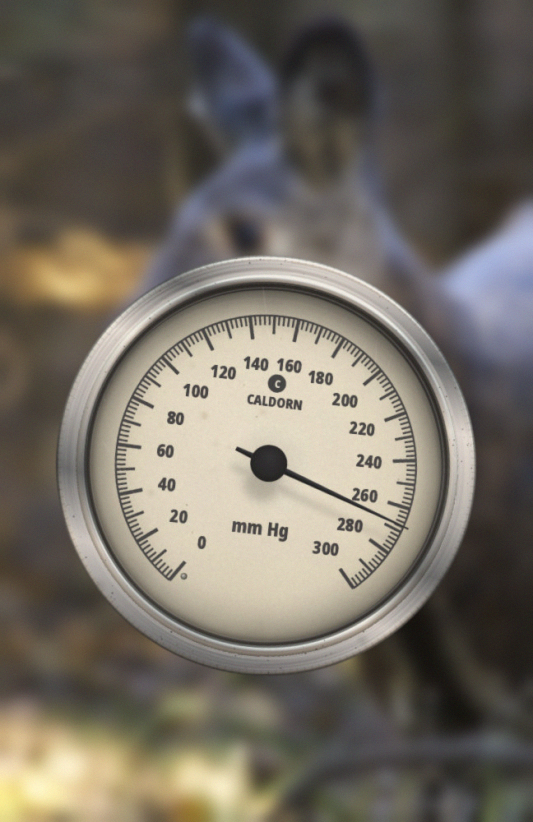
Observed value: 268,mmHg
